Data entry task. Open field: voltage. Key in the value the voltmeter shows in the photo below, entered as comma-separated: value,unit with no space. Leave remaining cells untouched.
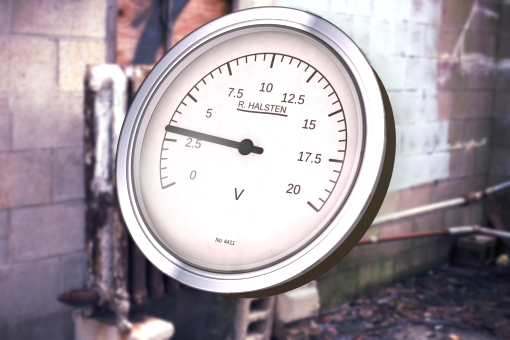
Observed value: 3,V
